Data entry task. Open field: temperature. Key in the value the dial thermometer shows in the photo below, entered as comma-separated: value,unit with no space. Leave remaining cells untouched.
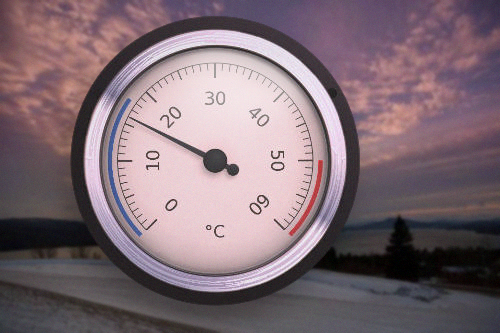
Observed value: 16,°C
